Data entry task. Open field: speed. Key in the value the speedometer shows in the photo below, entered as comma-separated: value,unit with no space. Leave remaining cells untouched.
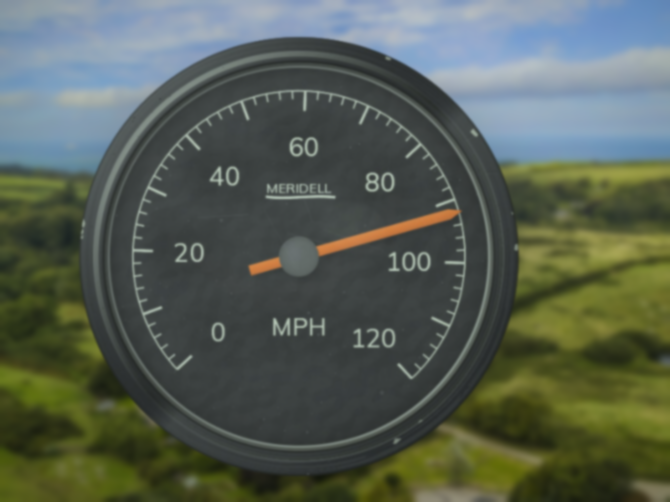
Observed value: 92,mph
